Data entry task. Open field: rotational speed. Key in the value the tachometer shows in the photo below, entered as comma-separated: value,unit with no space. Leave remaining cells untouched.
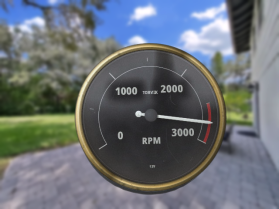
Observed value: 2750,rpm
